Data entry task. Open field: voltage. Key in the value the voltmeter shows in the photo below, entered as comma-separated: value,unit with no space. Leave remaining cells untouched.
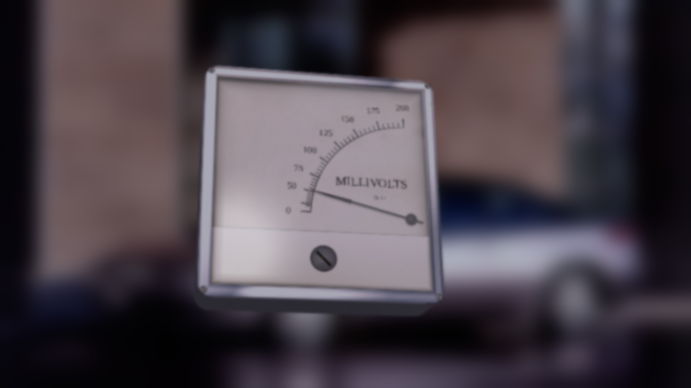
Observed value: 50,mV
